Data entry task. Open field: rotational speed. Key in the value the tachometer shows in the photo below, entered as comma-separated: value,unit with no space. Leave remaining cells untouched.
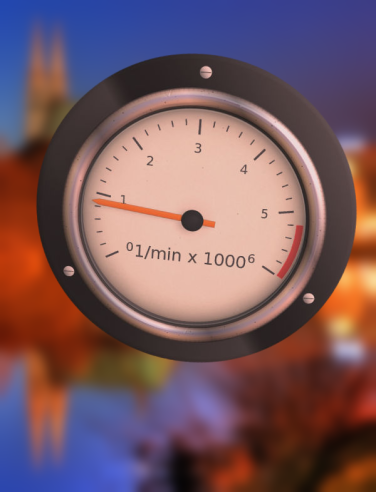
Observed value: 900,rpm
